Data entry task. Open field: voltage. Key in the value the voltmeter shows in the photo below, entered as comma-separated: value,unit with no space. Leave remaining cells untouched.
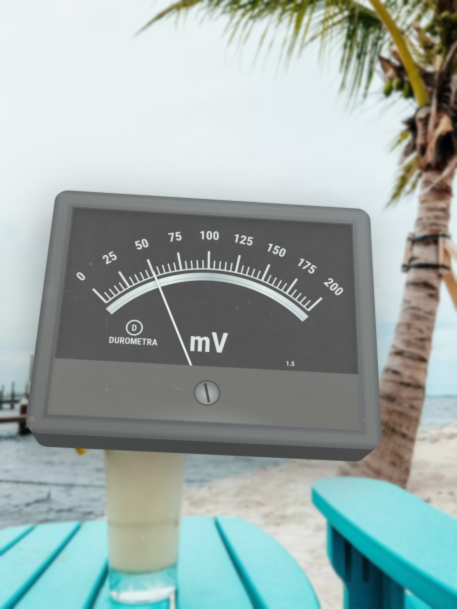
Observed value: 50,mV
